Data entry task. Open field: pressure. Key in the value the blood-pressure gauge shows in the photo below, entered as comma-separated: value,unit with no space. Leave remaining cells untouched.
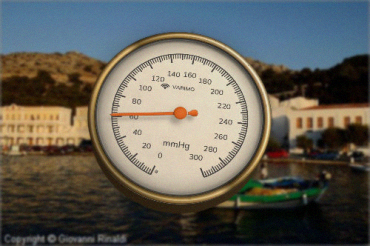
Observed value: 60,mmHg
